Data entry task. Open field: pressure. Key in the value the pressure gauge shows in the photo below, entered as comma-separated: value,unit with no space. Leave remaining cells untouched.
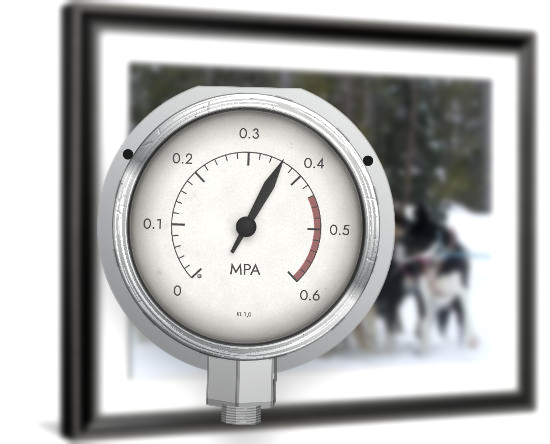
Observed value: 0.36,MPa
